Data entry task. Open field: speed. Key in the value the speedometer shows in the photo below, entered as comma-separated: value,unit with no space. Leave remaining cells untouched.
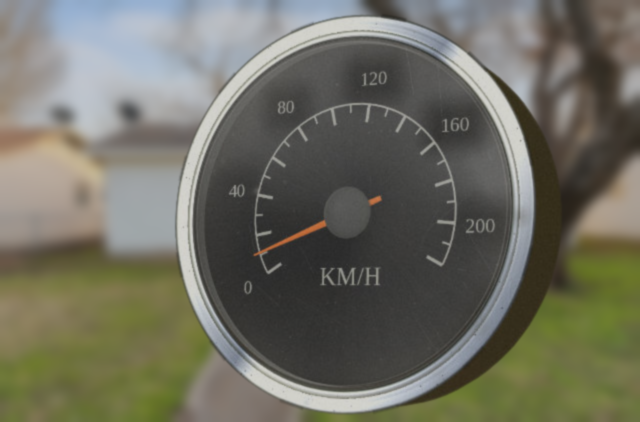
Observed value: 10,km/h
